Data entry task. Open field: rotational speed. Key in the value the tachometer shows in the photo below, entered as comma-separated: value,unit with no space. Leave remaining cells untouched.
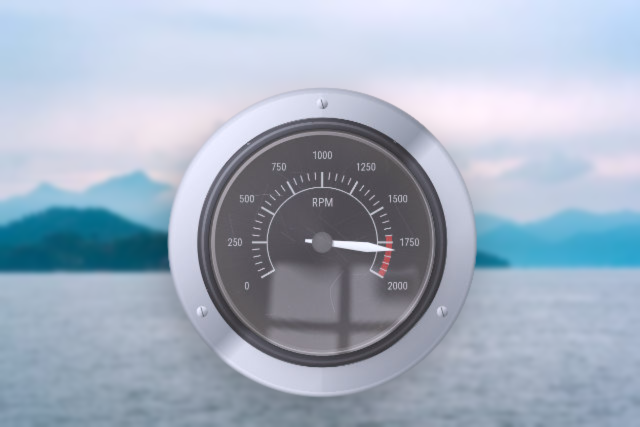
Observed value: 1800,rpm
